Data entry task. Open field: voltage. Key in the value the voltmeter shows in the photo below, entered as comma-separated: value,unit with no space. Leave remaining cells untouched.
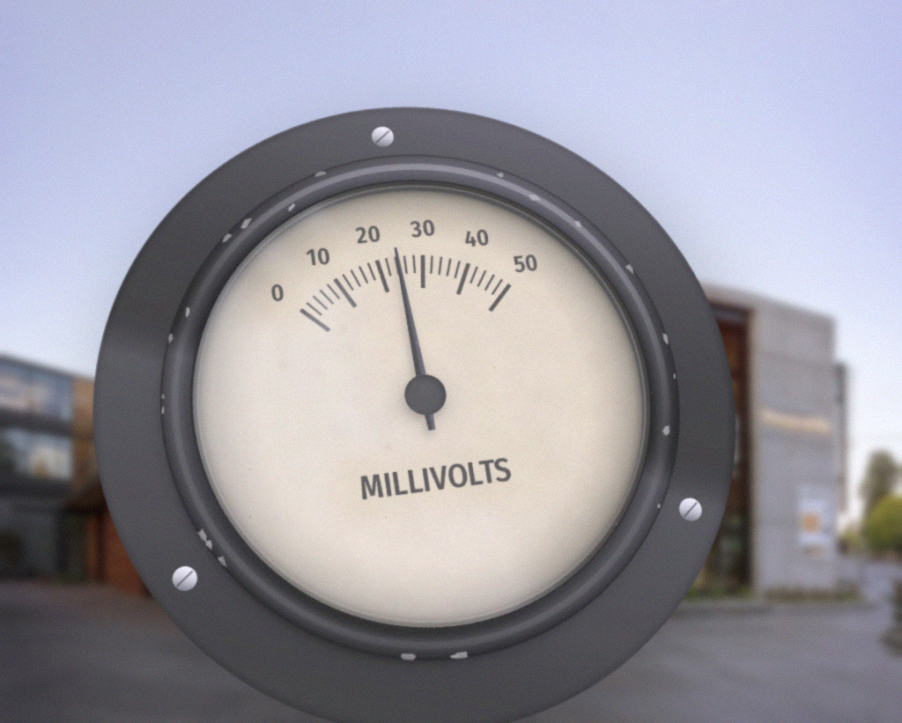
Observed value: 24,mV
